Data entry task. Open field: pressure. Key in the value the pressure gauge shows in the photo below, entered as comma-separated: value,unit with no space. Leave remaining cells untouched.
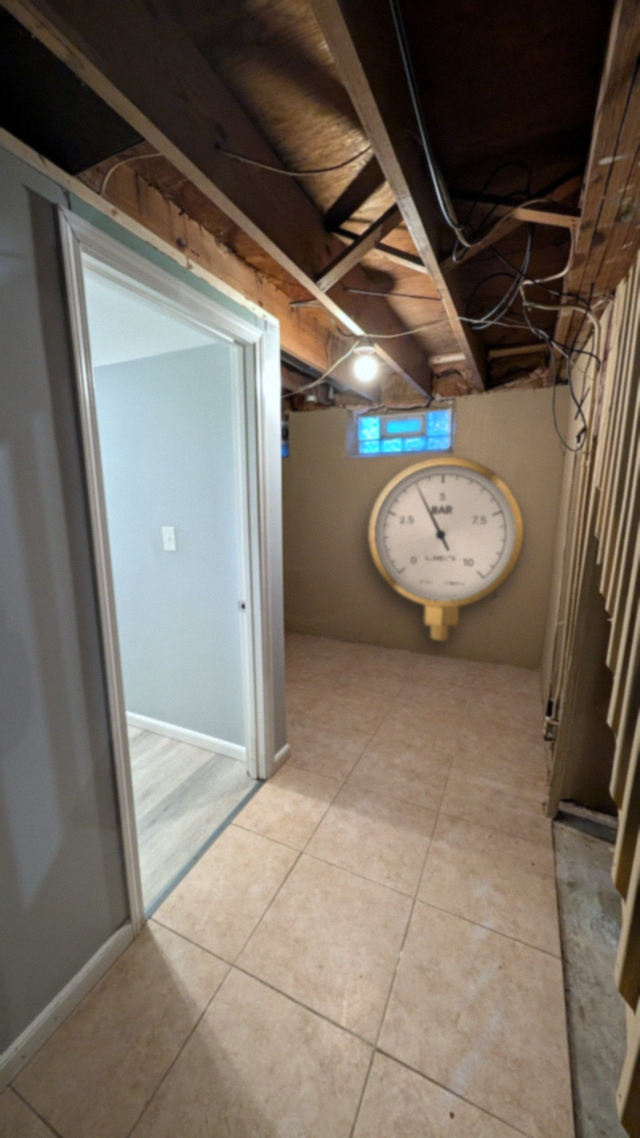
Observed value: 4,bar
